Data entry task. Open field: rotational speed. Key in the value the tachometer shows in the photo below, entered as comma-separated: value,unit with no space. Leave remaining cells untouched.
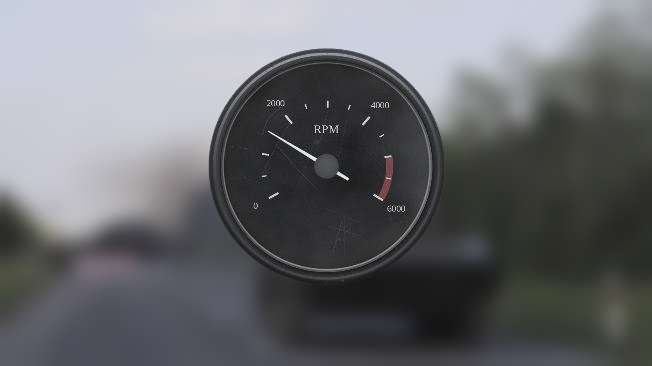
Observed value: 1500,rpm
